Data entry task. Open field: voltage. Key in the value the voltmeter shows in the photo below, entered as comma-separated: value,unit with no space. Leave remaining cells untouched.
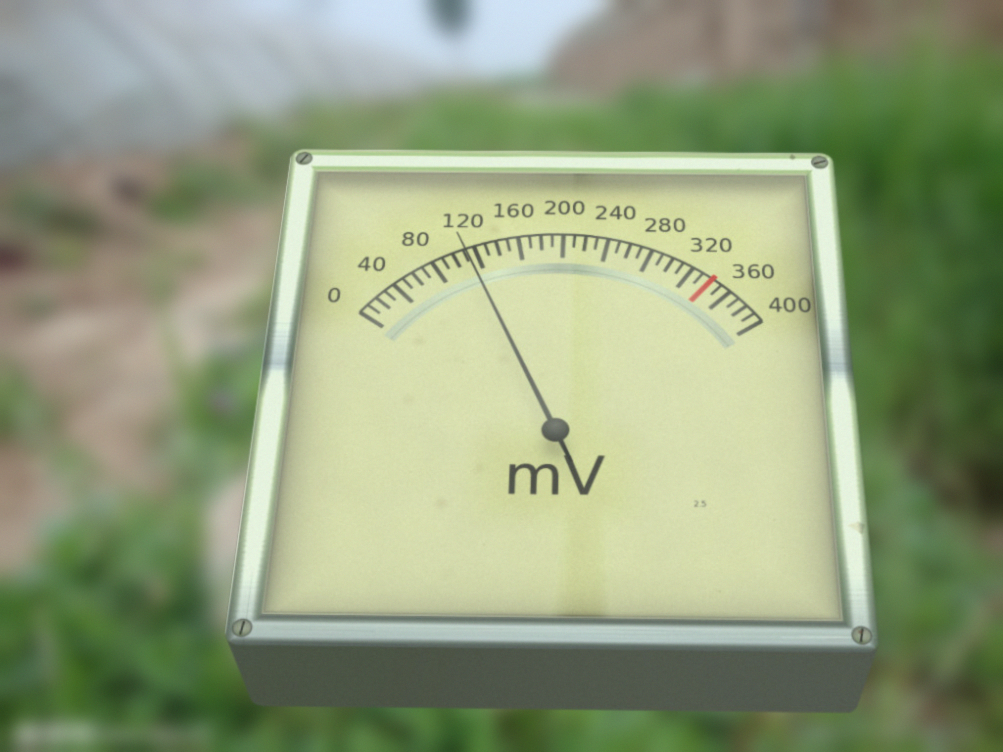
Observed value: 110,mV
